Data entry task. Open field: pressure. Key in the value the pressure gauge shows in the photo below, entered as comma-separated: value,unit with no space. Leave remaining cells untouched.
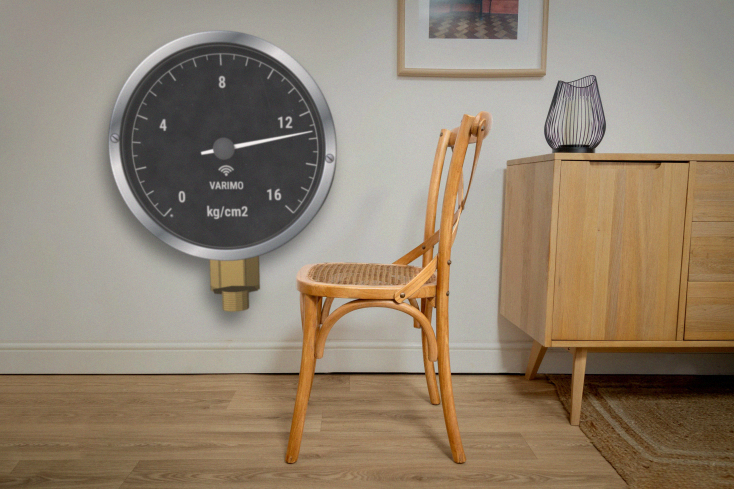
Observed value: 12.75,kg/cm²
